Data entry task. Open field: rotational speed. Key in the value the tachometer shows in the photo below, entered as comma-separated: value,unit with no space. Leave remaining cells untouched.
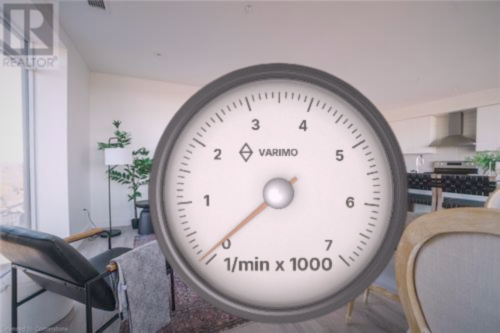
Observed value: 100,rpm
